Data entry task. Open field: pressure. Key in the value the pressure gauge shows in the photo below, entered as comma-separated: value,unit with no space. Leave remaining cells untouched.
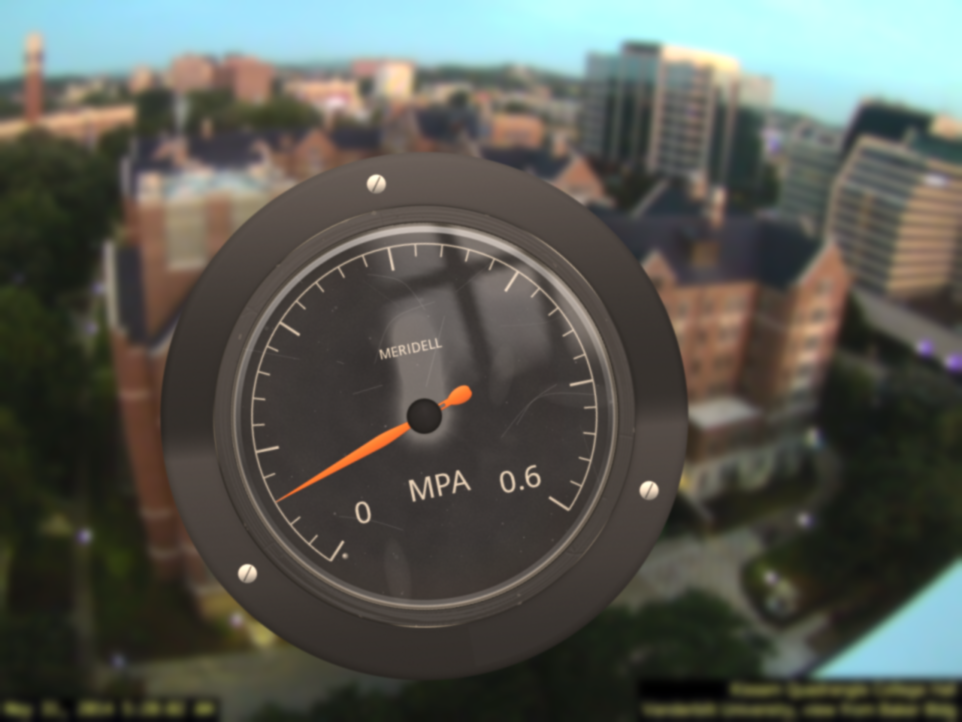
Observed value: 0.06,MPa
